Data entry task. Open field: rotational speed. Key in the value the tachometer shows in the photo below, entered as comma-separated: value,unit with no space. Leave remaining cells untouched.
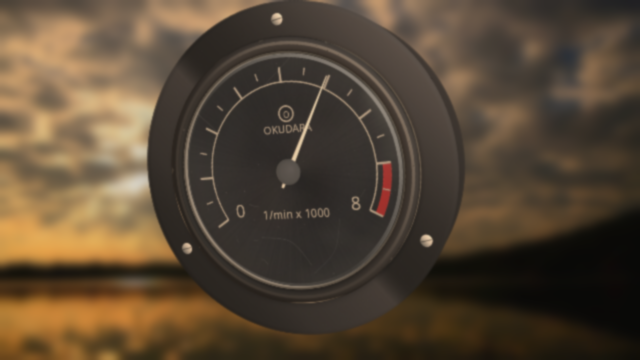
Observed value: 5000,rpm
